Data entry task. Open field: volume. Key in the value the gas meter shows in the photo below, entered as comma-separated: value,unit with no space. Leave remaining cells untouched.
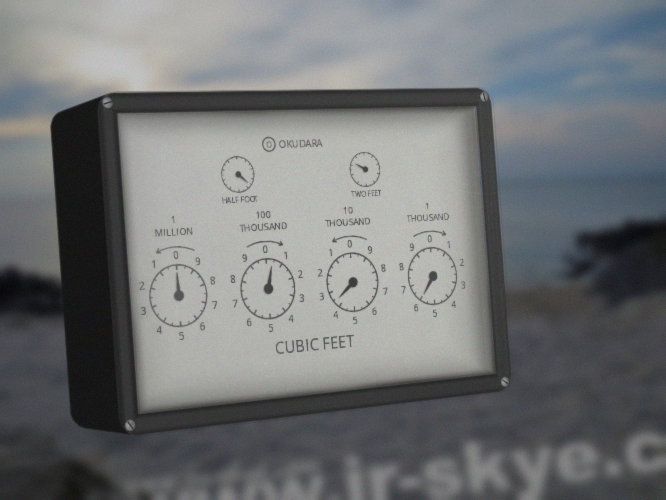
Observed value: 3600,ft³
